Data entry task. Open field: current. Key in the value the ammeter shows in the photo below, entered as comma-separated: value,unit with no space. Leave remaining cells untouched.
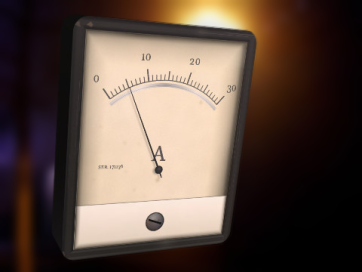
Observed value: 5,A
